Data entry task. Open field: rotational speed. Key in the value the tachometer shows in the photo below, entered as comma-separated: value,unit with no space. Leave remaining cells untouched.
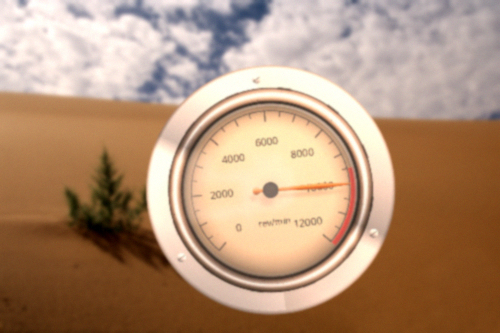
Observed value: 10000,rpm
